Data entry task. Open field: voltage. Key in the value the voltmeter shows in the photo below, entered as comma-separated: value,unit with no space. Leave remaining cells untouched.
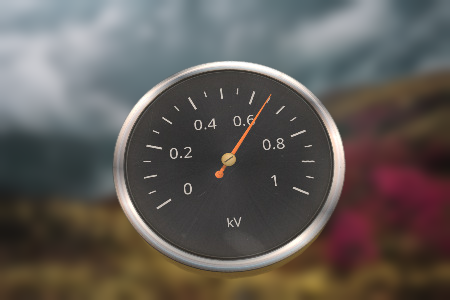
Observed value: 0.65,kV
